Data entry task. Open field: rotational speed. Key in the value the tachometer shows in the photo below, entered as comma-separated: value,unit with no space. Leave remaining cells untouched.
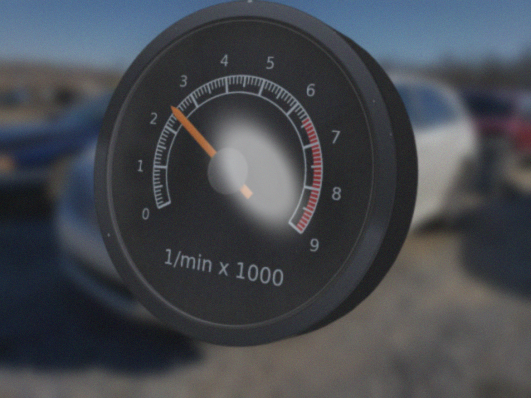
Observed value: 2500,rpm
